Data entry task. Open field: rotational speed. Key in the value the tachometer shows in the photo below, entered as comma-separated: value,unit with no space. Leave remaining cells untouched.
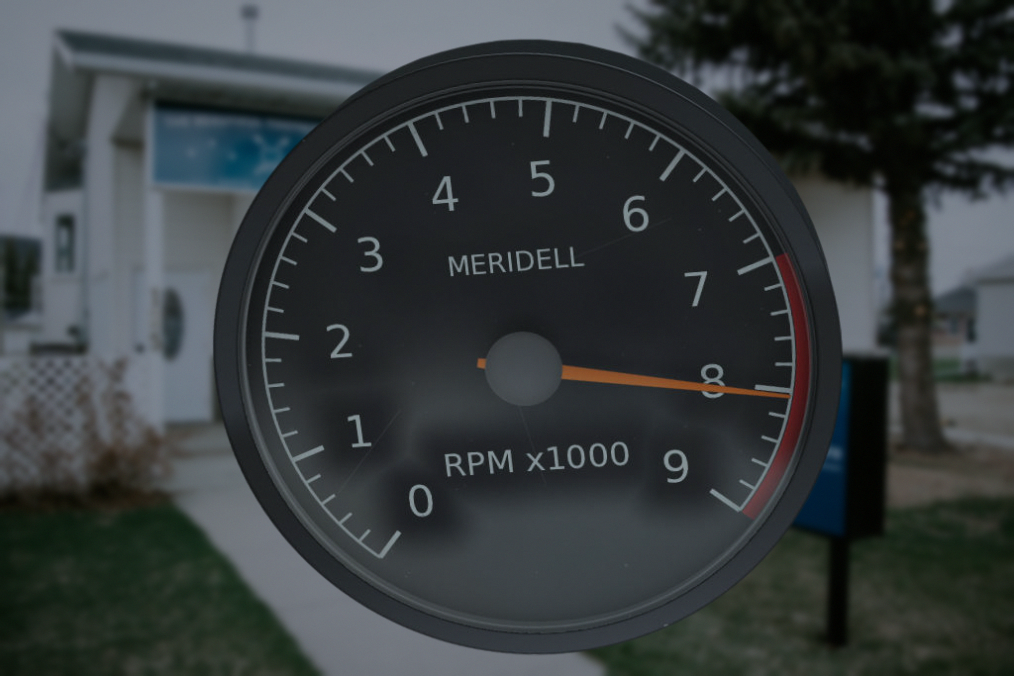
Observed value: 8000,rpm
